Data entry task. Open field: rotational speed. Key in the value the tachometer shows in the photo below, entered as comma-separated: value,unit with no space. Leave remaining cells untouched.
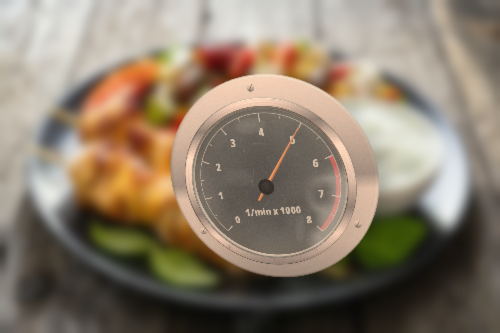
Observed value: 5000,rpm
